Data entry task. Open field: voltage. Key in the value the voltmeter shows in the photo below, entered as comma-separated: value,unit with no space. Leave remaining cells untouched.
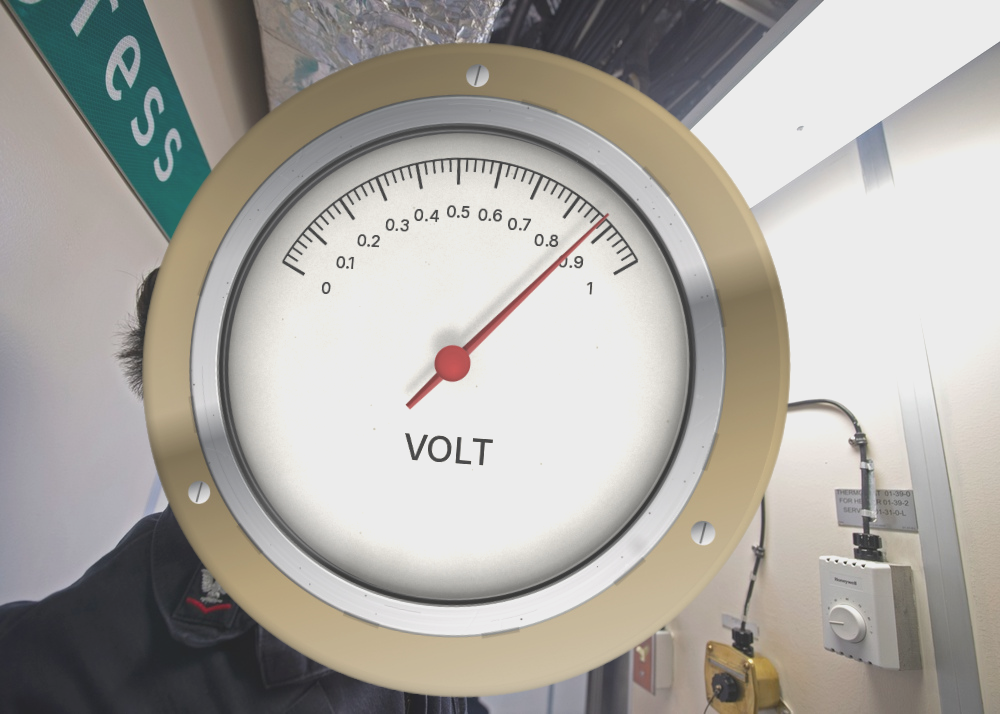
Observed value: 0.88,V
